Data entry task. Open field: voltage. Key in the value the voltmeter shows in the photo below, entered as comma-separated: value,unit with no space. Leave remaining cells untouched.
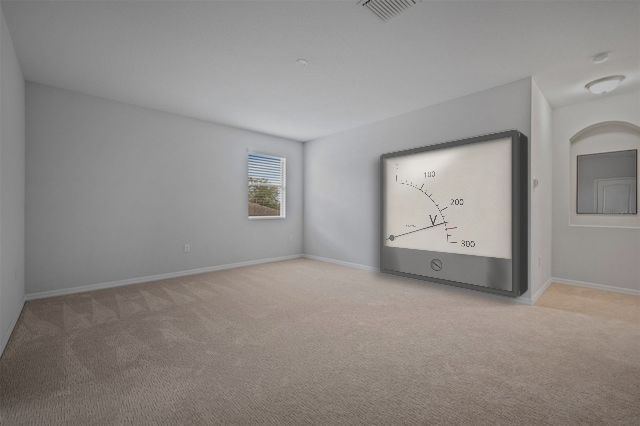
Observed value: 240,V
